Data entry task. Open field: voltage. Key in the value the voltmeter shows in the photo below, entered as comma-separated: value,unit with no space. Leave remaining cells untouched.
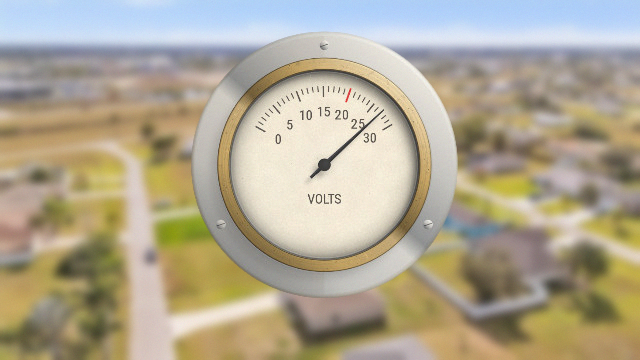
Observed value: 27,V
